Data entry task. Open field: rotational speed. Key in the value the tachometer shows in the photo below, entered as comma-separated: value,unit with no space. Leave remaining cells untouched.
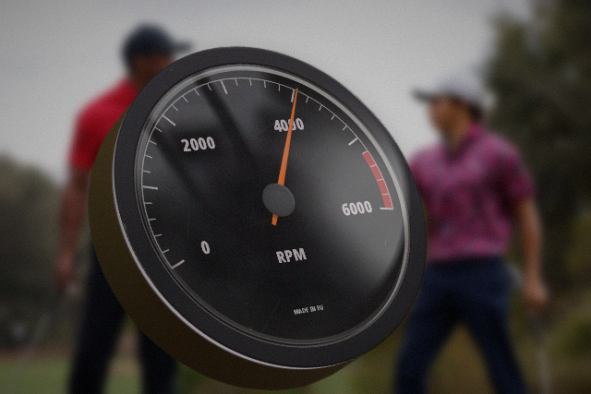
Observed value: 4000,rpm
